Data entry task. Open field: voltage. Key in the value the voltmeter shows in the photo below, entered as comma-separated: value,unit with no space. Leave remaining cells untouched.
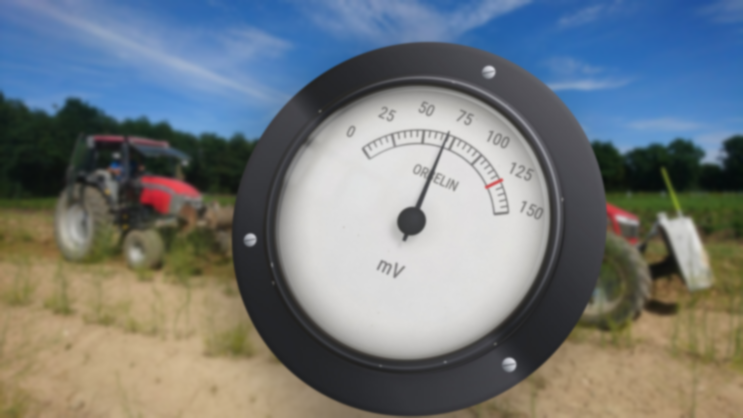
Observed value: 70,mV
